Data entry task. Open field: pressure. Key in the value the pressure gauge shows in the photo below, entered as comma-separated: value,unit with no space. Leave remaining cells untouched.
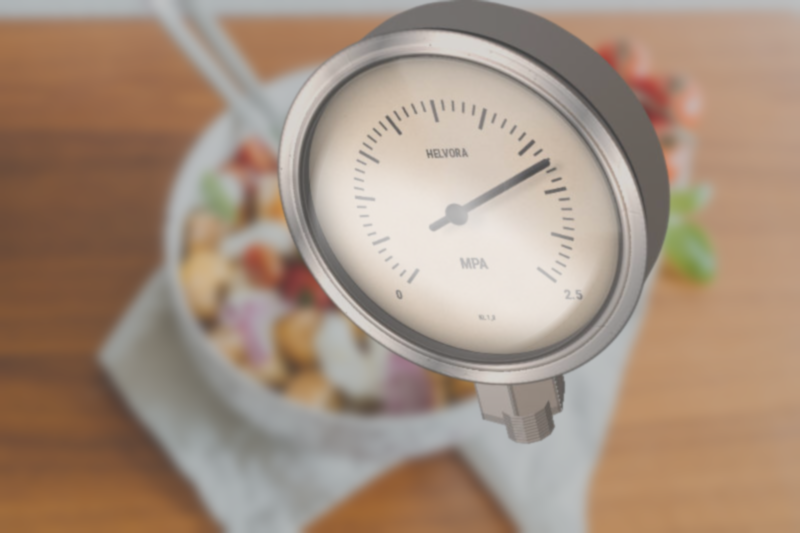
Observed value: 1.85,MPa
